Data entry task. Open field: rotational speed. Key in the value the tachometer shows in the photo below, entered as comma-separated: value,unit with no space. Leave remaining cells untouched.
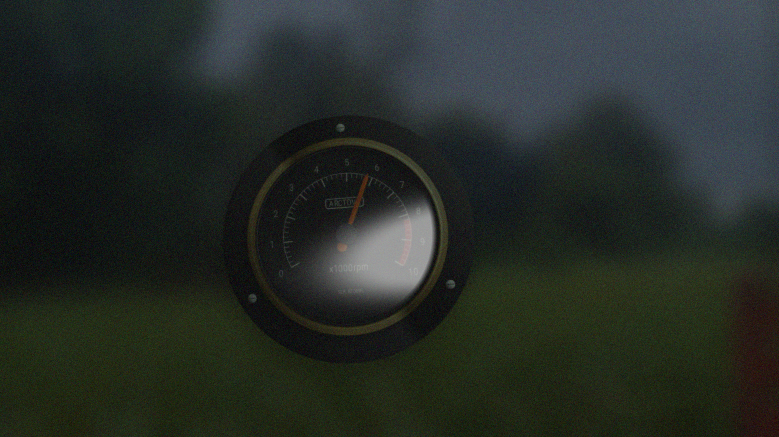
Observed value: 5800,rpm
